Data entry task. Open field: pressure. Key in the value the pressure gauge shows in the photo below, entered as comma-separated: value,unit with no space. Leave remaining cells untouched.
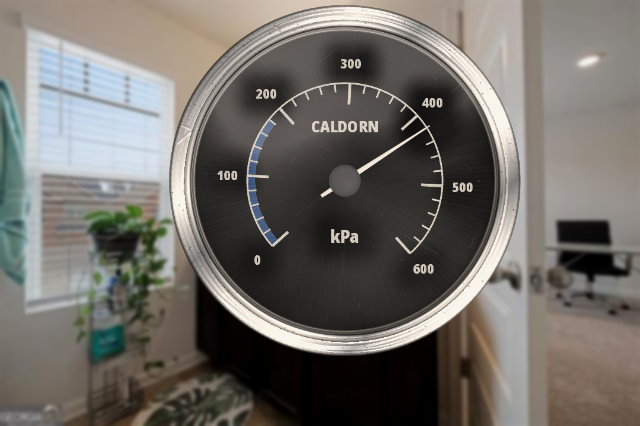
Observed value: 420,kPa
